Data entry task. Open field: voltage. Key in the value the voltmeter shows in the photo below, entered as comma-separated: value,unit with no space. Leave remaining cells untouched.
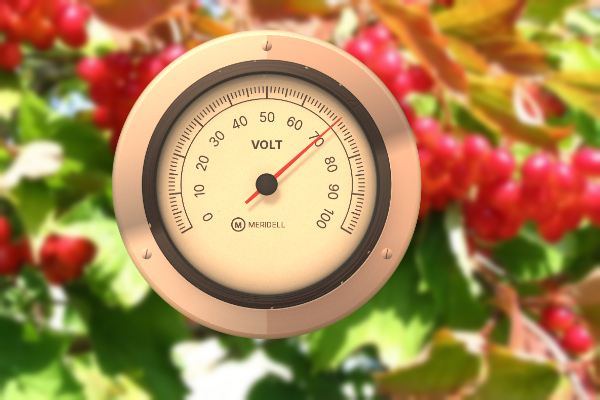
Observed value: 70,V
